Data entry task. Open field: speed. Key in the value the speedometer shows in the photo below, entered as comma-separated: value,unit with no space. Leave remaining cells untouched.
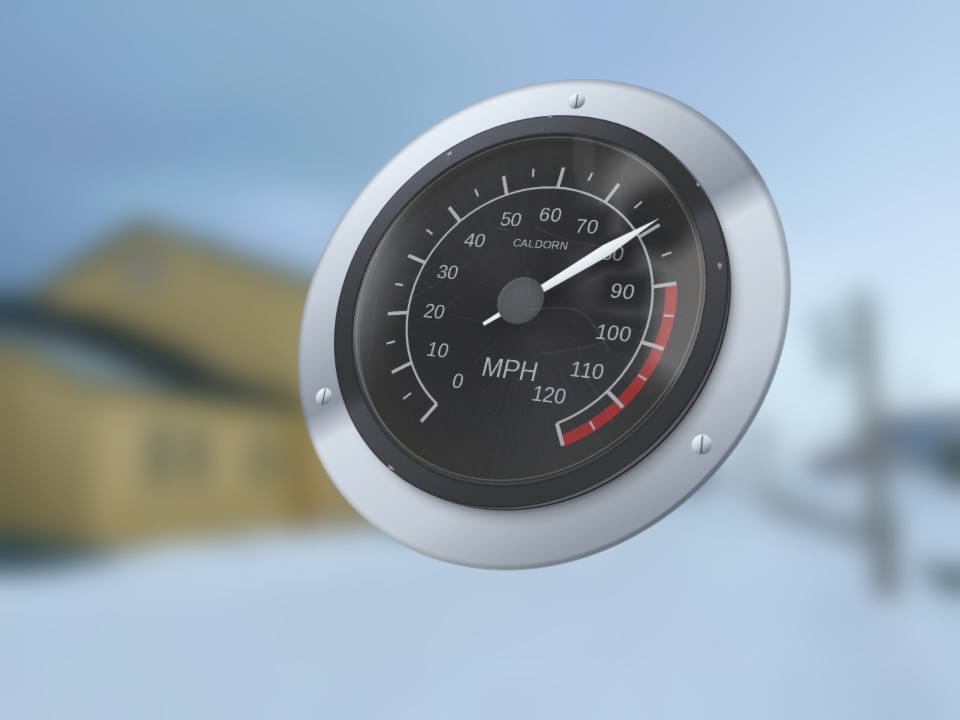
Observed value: 80,mph
